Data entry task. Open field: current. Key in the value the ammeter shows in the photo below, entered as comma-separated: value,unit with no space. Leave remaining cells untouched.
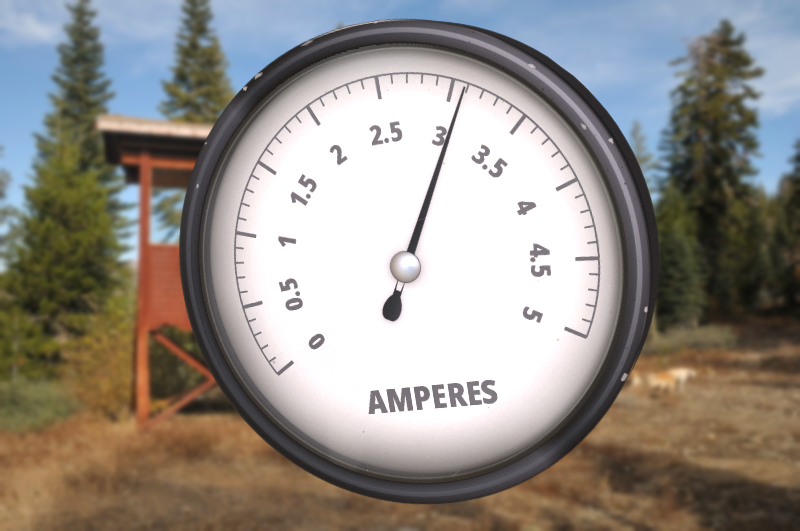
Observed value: 3.1,A
